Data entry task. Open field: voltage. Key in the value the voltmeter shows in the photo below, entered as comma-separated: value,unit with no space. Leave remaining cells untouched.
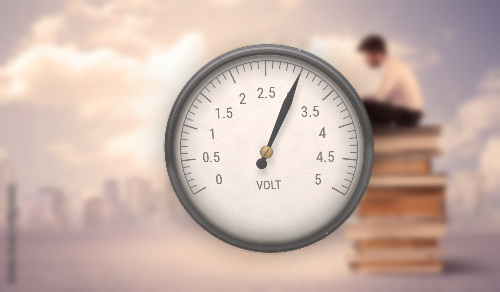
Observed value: 3,V
